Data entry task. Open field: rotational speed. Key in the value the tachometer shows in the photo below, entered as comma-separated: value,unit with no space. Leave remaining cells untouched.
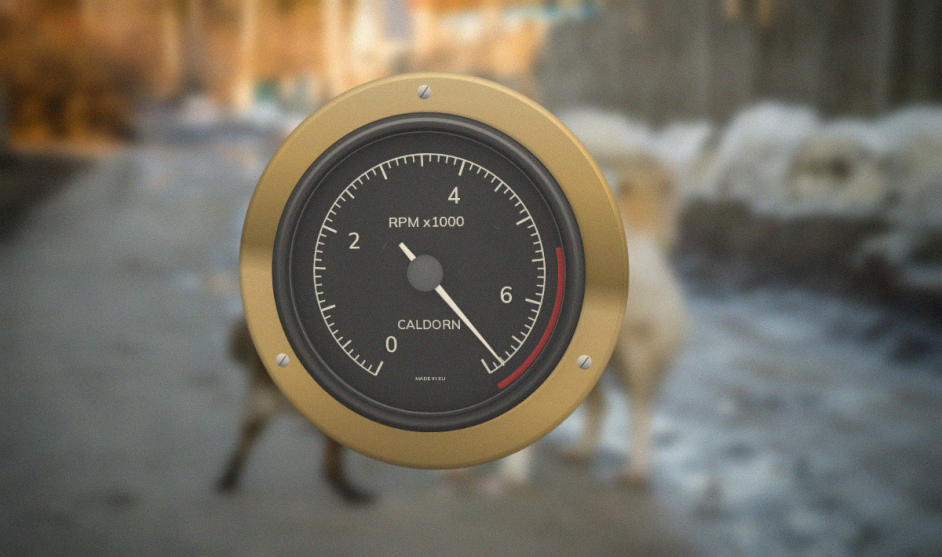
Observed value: 6800,rpm
